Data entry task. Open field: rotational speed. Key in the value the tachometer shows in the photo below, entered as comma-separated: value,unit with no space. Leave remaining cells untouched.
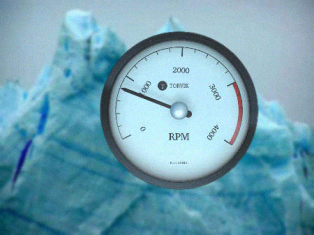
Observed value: 800,rpm
